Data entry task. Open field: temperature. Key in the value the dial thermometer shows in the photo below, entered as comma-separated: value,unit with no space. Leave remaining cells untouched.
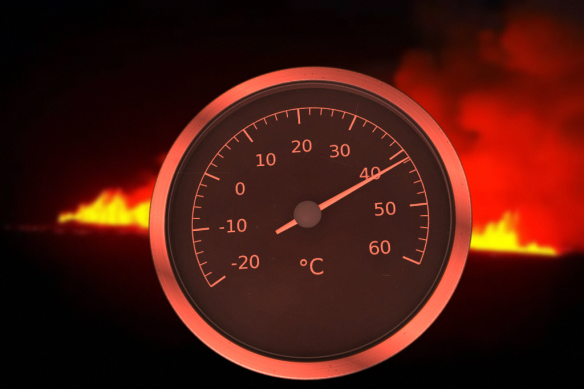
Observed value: 42,°C
